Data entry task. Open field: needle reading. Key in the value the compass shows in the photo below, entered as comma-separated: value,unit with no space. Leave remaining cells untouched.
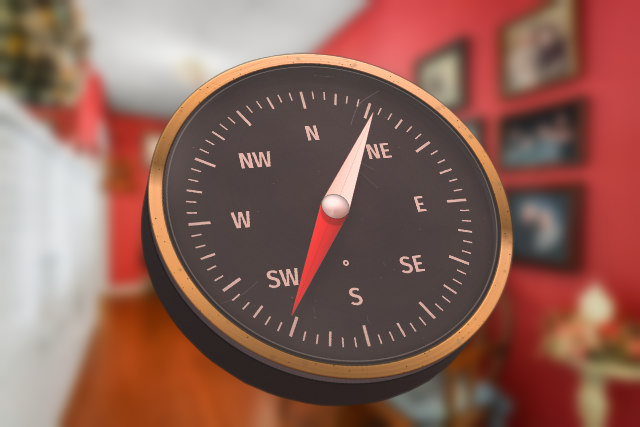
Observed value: 212.5,°
